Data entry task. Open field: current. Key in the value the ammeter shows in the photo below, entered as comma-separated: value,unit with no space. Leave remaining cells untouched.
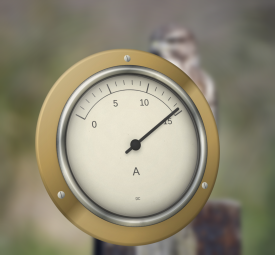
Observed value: 14.5,A
